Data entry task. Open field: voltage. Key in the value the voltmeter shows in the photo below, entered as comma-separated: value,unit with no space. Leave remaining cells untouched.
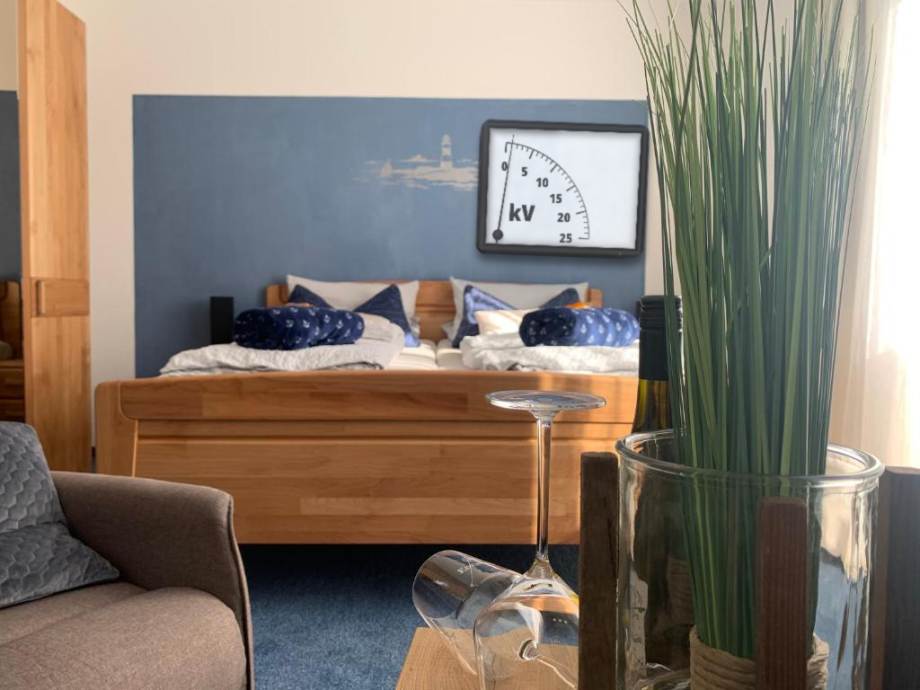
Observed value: 1,kV
